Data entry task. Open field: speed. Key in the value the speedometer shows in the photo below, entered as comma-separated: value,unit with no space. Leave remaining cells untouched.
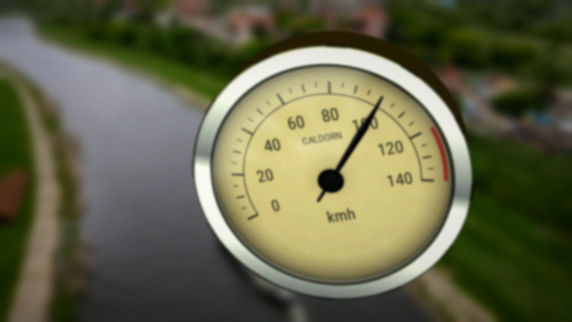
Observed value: 100,km/h
